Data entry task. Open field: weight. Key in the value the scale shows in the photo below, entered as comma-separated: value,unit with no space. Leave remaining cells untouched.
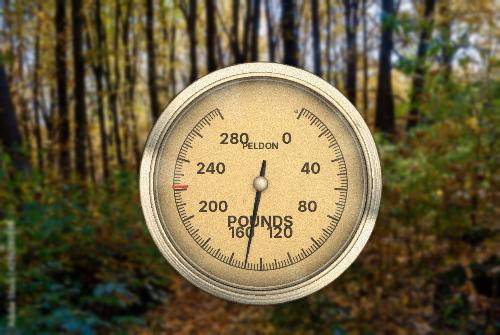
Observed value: 150,lb
